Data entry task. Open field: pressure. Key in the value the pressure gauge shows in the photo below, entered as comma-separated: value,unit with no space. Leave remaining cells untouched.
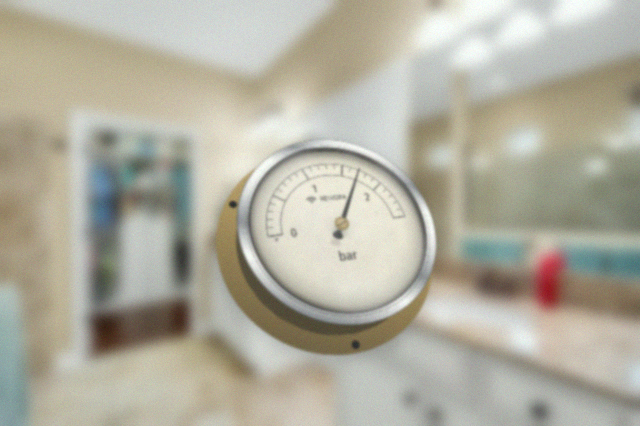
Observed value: 1.7,bar
